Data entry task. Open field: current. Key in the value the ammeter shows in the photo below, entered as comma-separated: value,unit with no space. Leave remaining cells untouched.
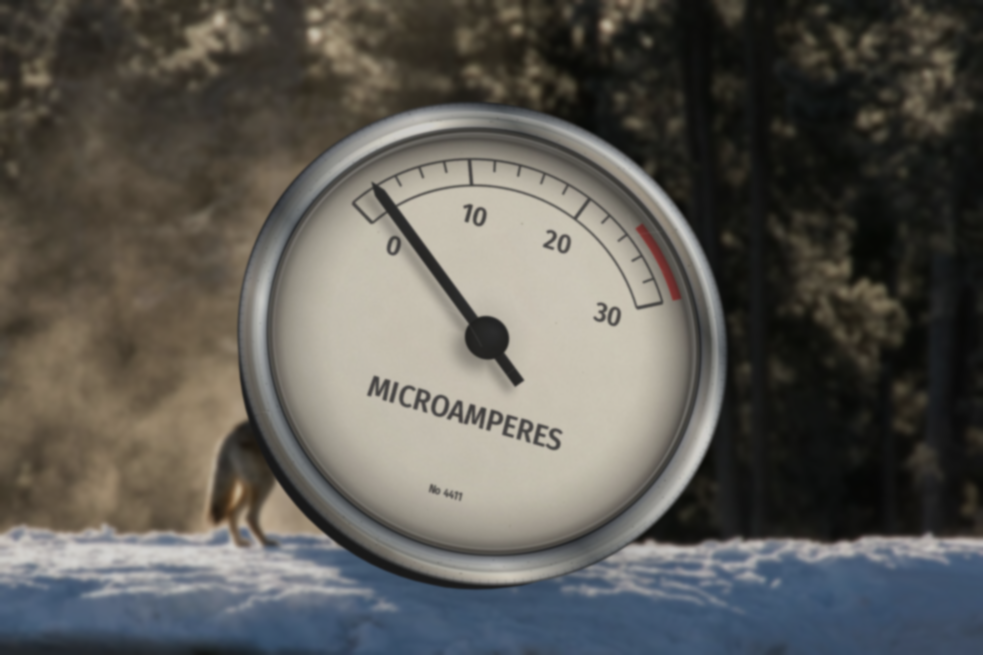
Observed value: 2,µA
